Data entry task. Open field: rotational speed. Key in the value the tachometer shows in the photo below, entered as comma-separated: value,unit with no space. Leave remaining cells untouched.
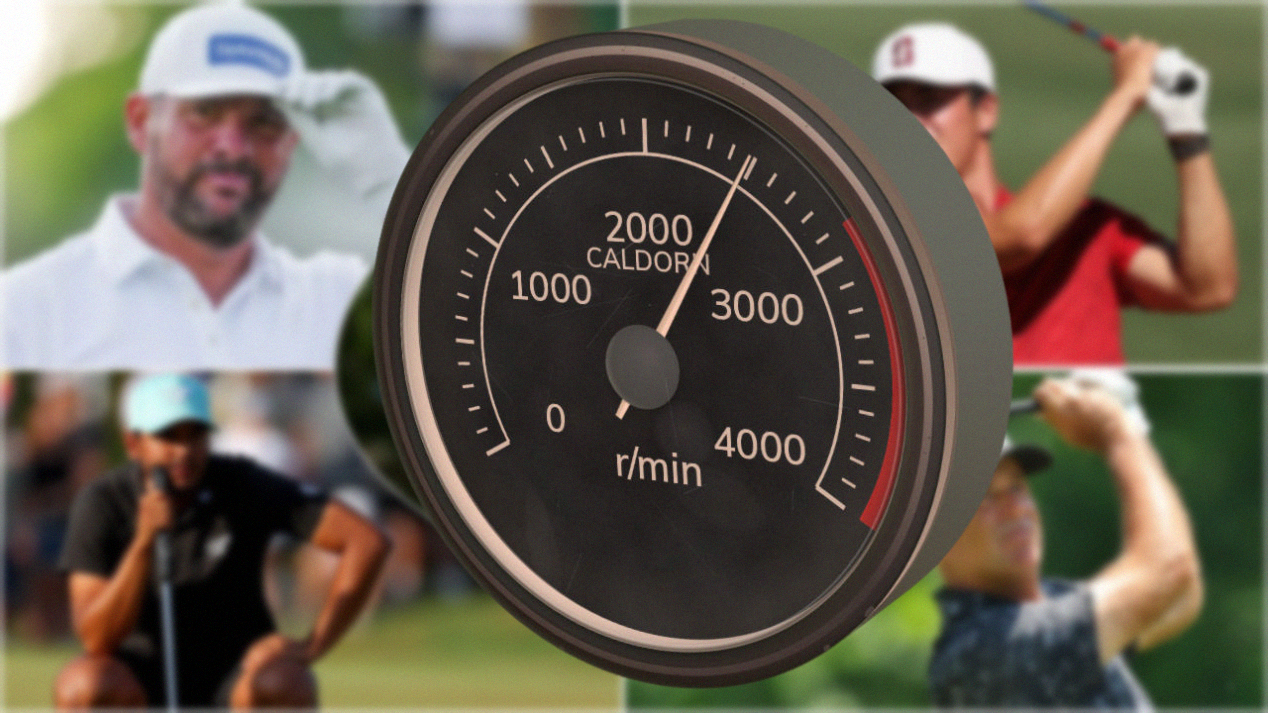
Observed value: 2500,rpm
